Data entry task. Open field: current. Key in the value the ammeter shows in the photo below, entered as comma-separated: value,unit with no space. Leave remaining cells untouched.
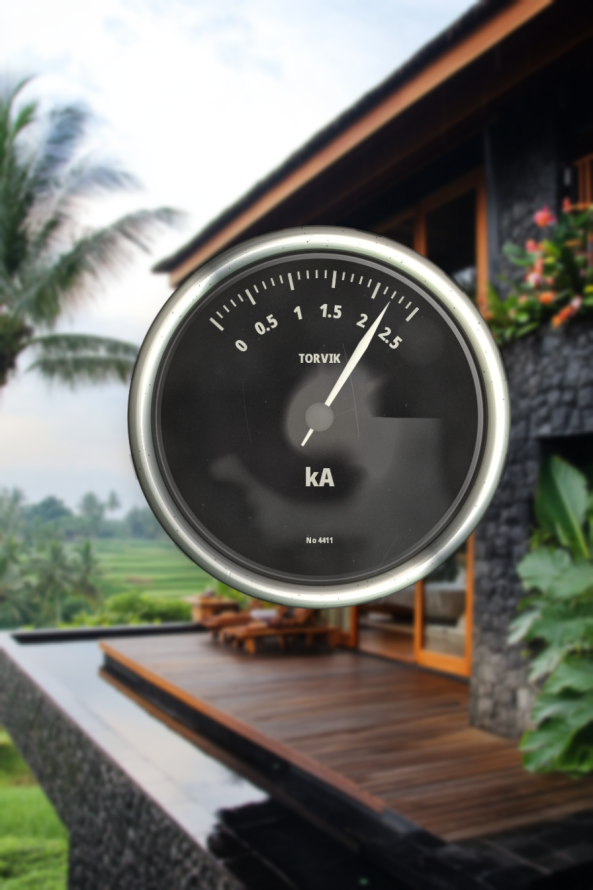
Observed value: 2.2,kA
